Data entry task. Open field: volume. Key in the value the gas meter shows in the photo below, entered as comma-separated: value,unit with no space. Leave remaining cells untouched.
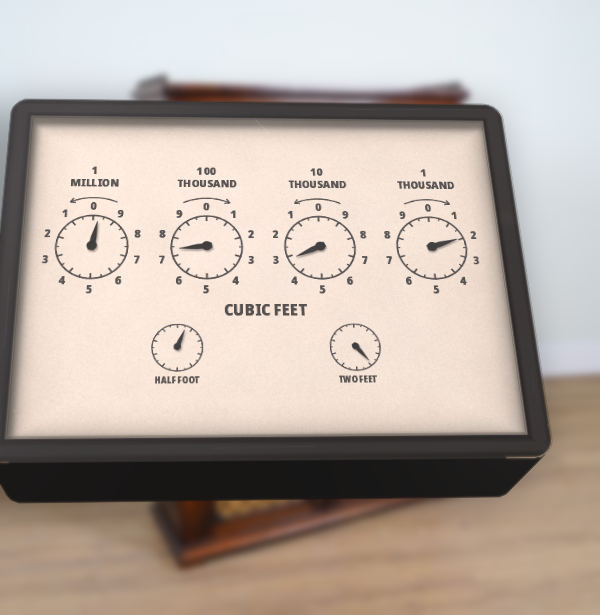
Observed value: 973200,ft³
